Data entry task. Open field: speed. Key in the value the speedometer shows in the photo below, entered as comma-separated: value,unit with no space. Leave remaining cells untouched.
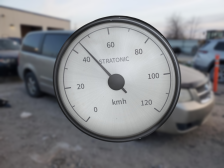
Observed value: 45,km/h
